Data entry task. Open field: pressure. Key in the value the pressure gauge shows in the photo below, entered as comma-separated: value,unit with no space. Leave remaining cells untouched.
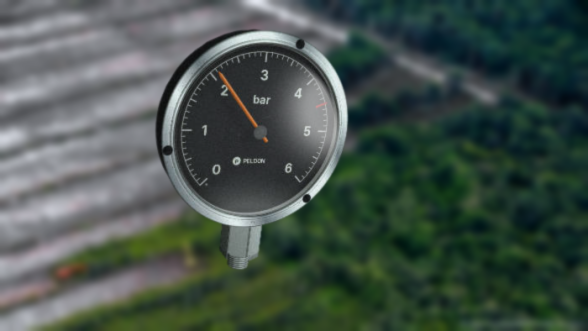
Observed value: 2.1,bar
